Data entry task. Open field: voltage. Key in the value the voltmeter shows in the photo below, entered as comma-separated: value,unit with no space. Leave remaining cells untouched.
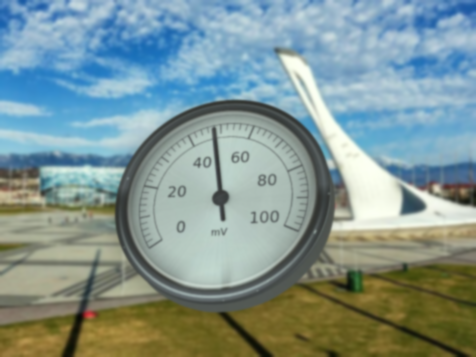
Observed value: 48,mV
